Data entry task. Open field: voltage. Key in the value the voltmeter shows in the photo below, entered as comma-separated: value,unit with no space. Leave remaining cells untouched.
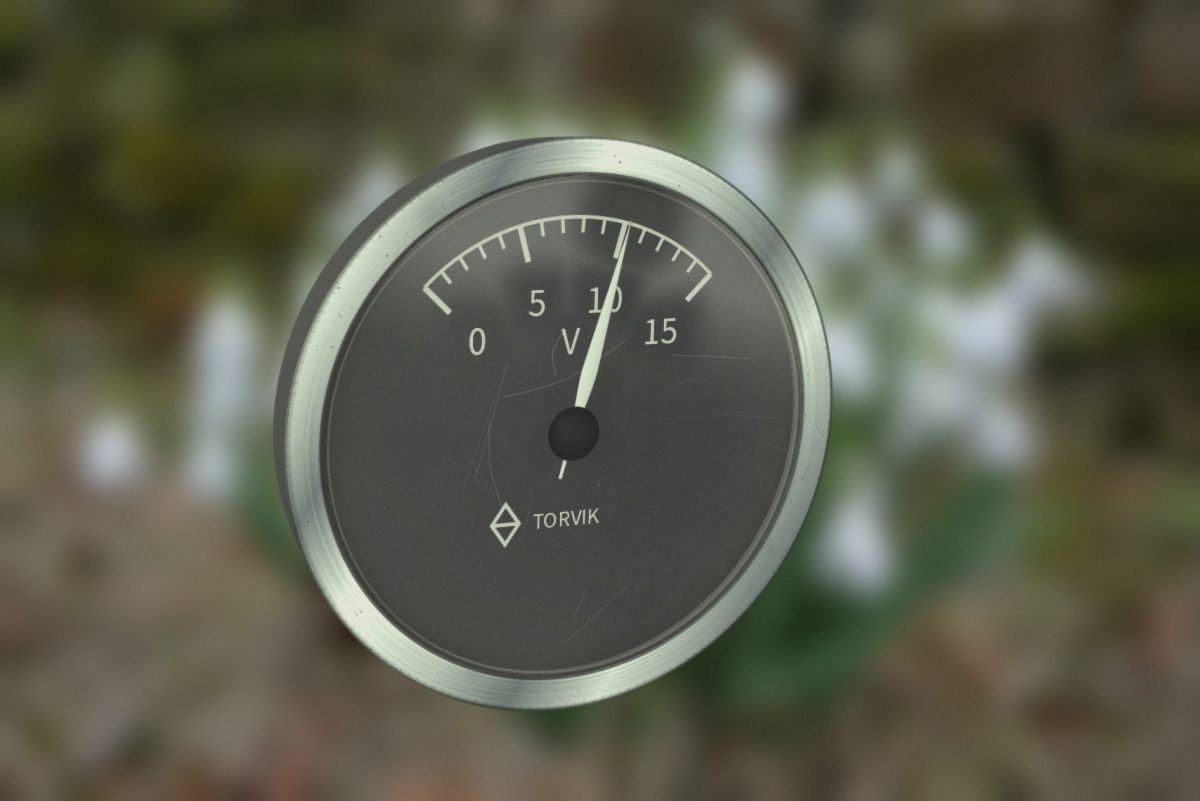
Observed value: 10,V
